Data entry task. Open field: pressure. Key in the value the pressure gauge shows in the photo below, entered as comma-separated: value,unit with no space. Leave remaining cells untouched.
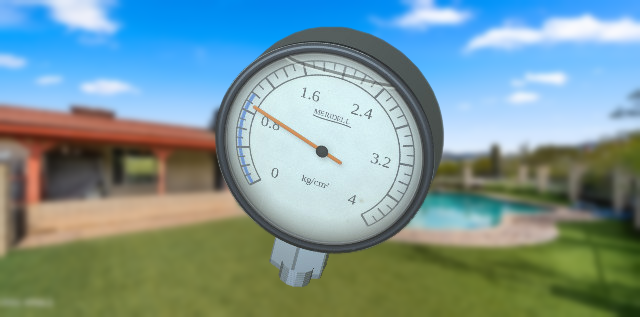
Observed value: 0.9,kg/cm²
